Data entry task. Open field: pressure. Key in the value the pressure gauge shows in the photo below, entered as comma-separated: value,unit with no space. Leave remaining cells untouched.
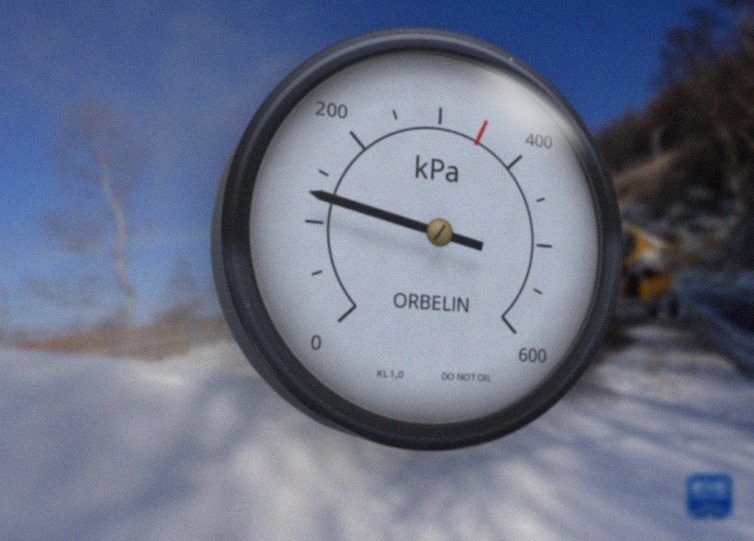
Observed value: 125,kPa
